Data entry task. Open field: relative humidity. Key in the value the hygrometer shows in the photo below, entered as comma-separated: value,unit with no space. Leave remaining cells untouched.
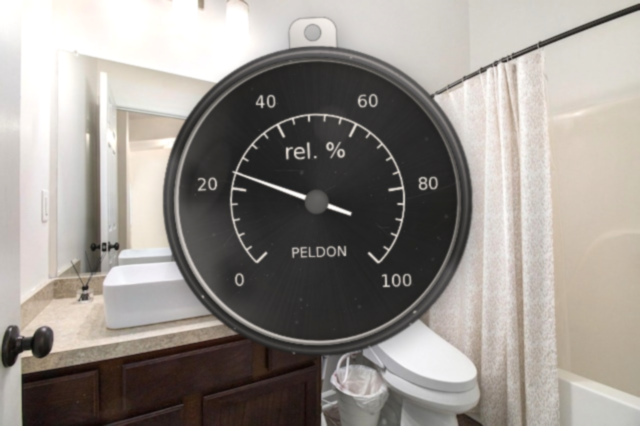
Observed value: 24,%
